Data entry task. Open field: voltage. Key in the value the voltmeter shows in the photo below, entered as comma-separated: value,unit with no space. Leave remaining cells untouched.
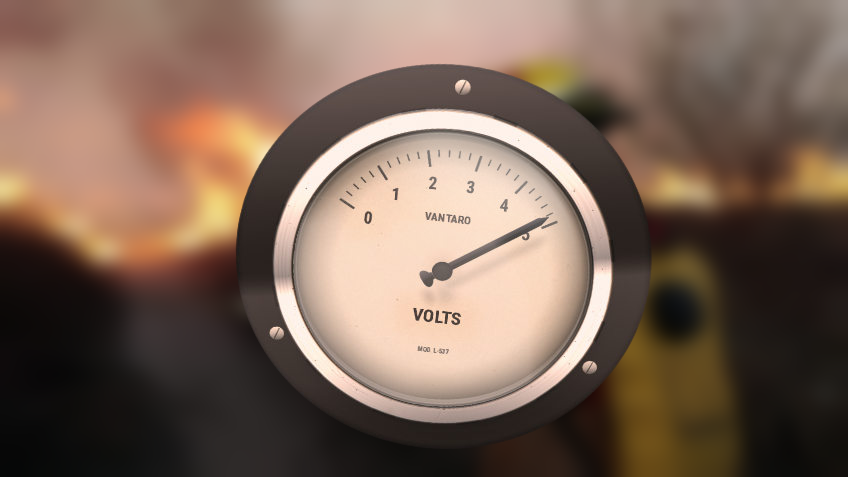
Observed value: 4.8,V
